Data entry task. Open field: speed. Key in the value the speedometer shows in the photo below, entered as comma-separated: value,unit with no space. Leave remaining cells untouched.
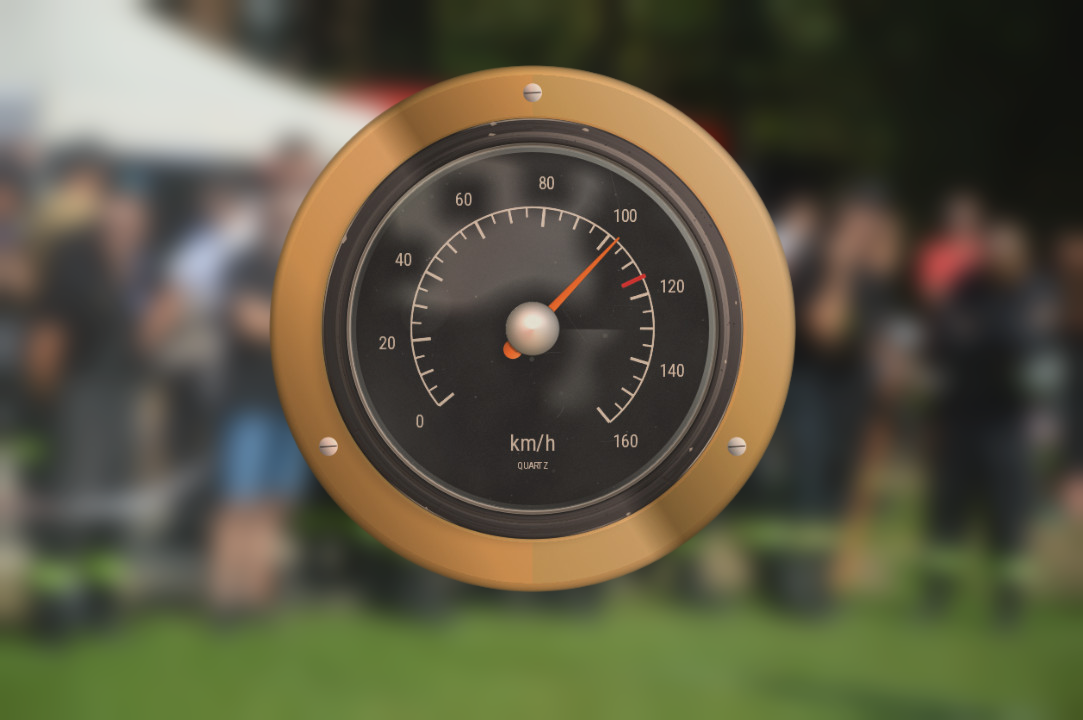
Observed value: 102.5,km/h
